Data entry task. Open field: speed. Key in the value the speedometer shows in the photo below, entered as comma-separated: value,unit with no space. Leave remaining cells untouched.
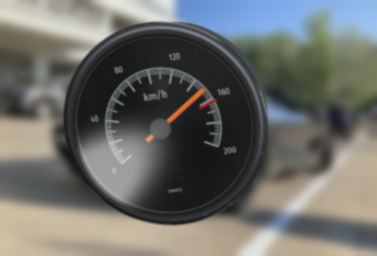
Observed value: 150,km/h
